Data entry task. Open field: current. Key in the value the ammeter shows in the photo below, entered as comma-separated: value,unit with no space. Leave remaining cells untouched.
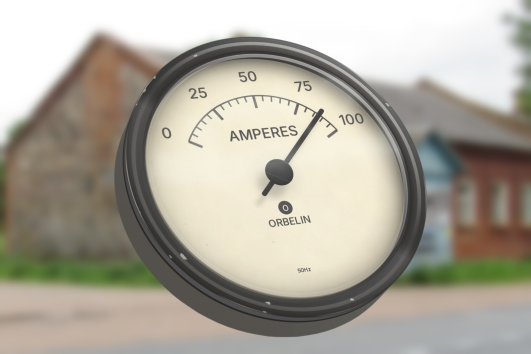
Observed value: 87.5,A
